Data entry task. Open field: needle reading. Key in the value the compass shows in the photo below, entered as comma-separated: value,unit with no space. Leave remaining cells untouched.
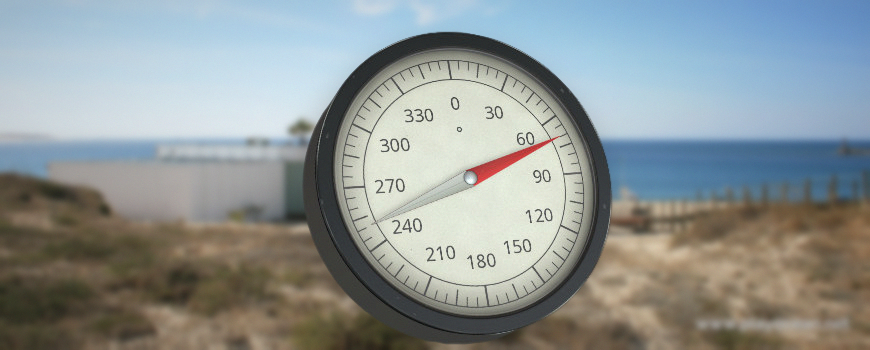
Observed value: 70,°
